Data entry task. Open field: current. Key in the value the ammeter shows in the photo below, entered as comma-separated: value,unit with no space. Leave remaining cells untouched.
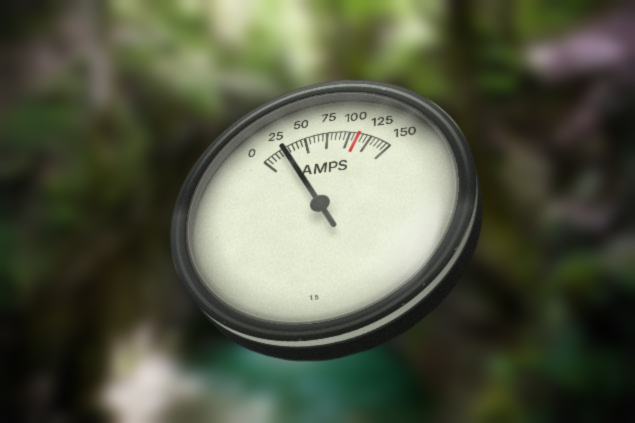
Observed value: 25,A
